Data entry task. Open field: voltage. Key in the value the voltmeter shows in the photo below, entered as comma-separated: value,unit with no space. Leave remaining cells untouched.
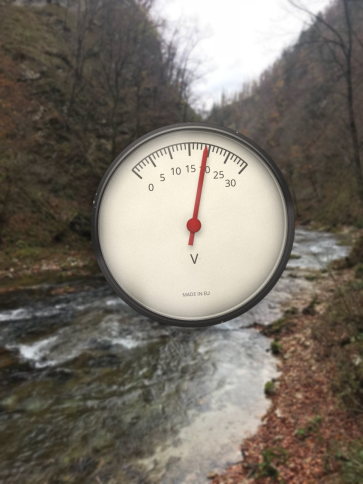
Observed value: 19,V
